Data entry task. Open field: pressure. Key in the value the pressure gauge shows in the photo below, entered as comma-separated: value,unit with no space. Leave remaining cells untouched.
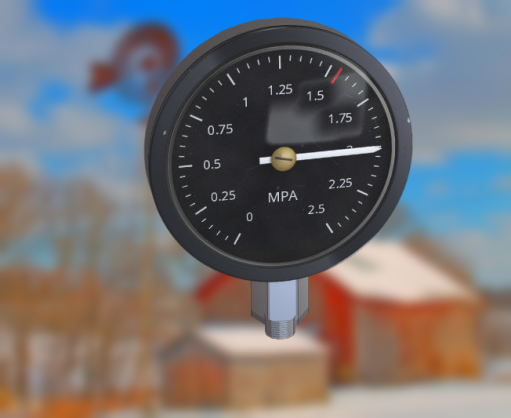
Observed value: 2,MPa
